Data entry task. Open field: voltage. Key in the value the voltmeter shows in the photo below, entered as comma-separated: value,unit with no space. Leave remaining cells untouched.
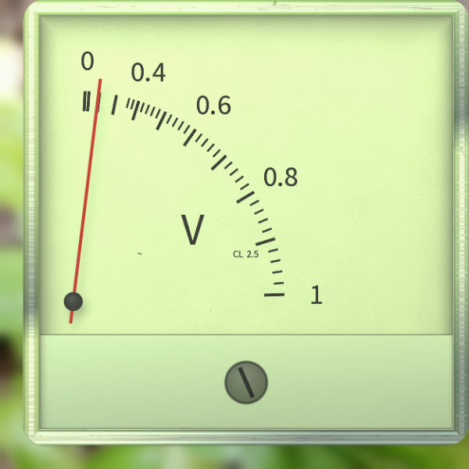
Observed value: 0.2,V
